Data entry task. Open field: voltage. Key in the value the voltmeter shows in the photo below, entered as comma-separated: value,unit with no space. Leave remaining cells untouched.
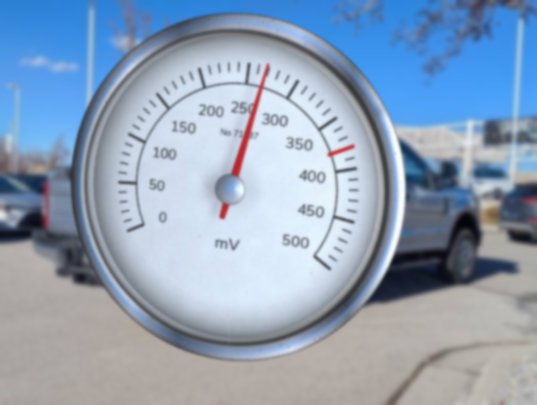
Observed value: 270,mV
